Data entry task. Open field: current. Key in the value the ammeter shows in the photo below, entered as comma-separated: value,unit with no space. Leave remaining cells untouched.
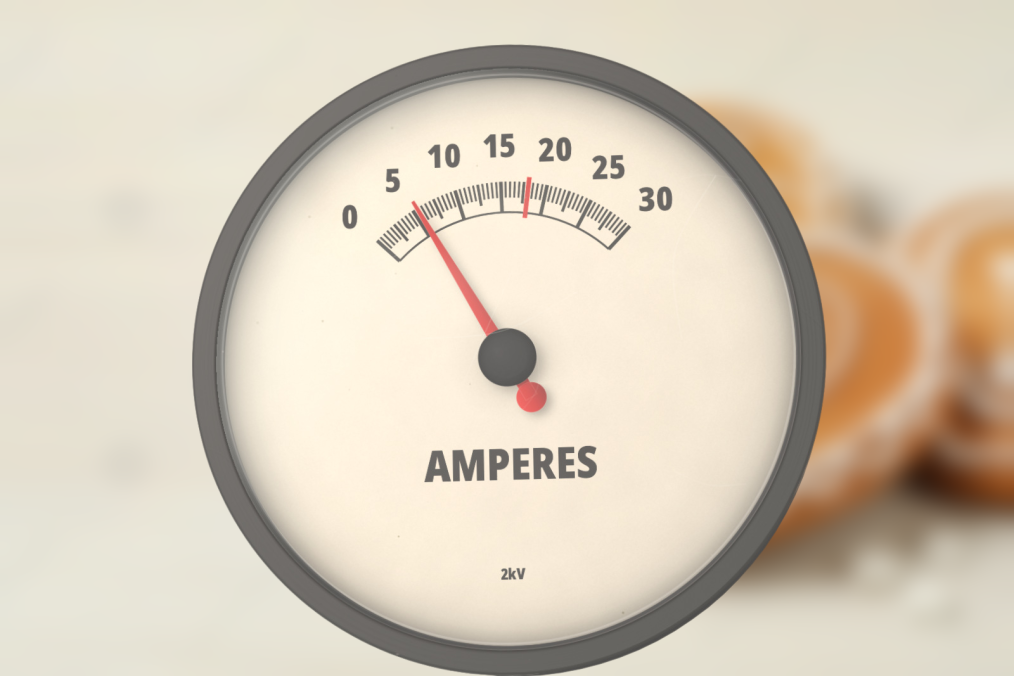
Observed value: 5.5,A
